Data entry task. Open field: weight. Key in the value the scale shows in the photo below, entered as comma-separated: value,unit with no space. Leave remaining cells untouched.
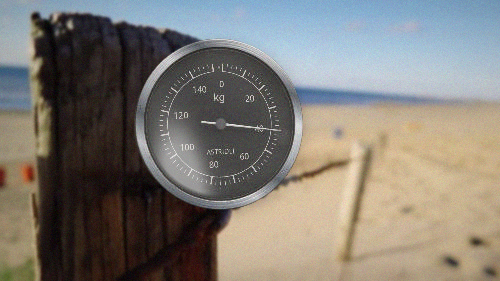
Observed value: 40,kg
